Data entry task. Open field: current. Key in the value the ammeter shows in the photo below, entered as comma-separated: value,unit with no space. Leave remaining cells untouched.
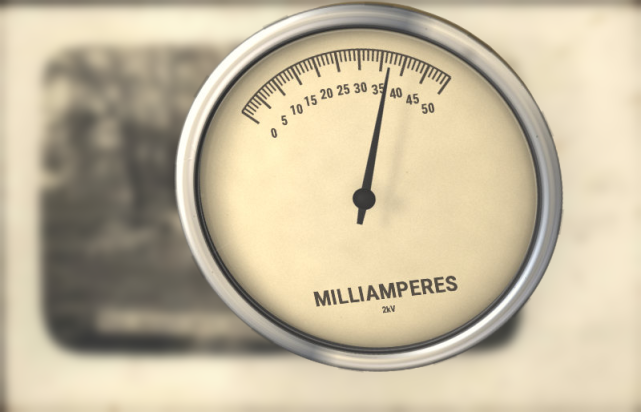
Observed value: 37,mA
